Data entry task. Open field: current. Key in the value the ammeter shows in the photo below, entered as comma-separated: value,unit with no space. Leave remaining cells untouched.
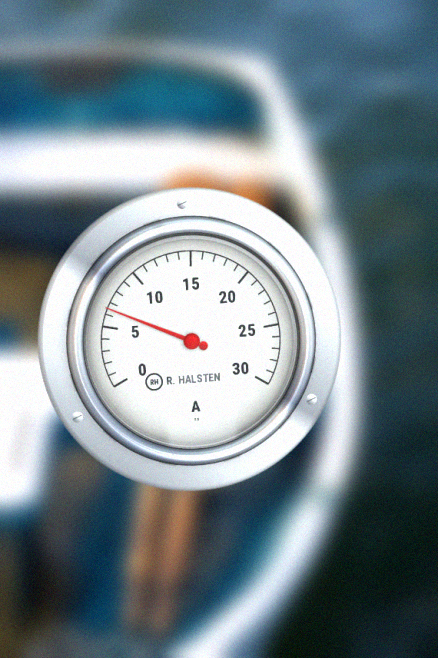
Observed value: 6.5,A
